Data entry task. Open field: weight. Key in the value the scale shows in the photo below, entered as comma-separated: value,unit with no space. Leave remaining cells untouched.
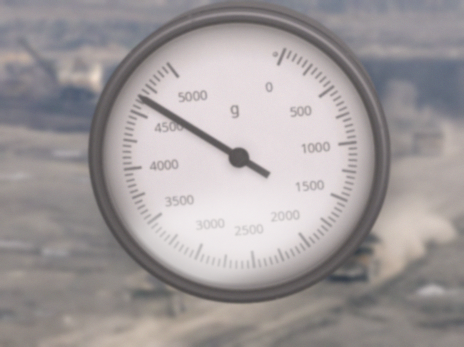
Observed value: 4650,g
